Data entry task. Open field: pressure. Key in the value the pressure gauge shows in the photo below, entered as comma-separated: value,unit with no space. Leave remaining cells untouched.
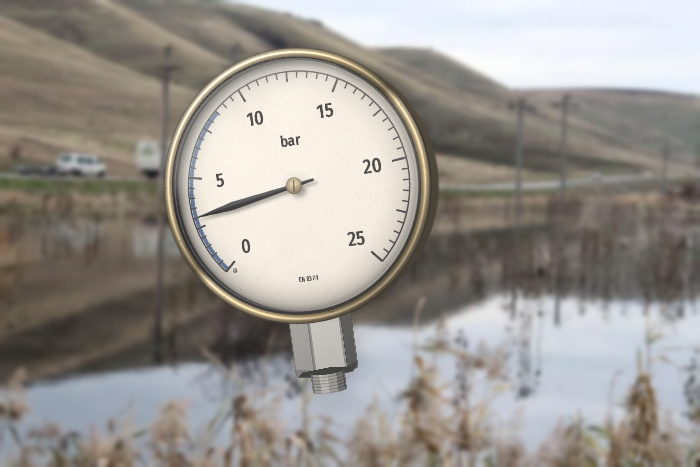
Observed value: 3,bar
